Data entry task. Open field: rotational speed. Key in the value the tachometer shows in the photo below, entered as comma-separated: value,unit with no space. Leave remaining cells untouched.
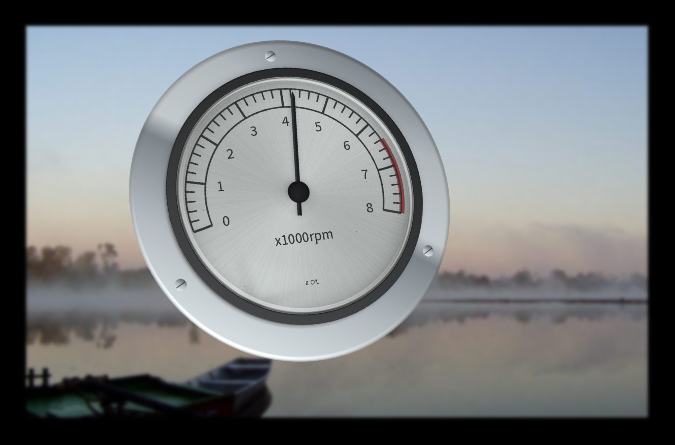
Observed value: 4200,rpm
